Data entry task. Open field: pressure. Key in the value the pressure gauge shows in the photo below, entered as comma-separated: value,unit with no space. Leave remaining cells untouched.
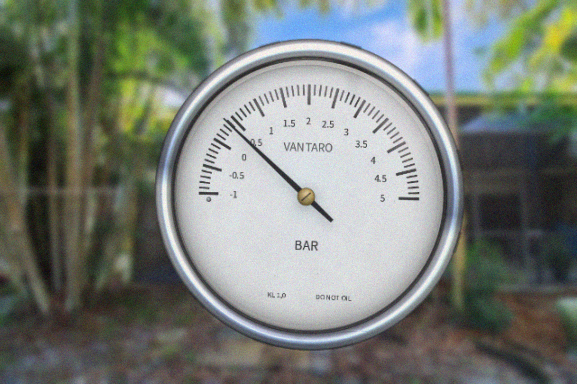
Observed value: 0.4,bar
